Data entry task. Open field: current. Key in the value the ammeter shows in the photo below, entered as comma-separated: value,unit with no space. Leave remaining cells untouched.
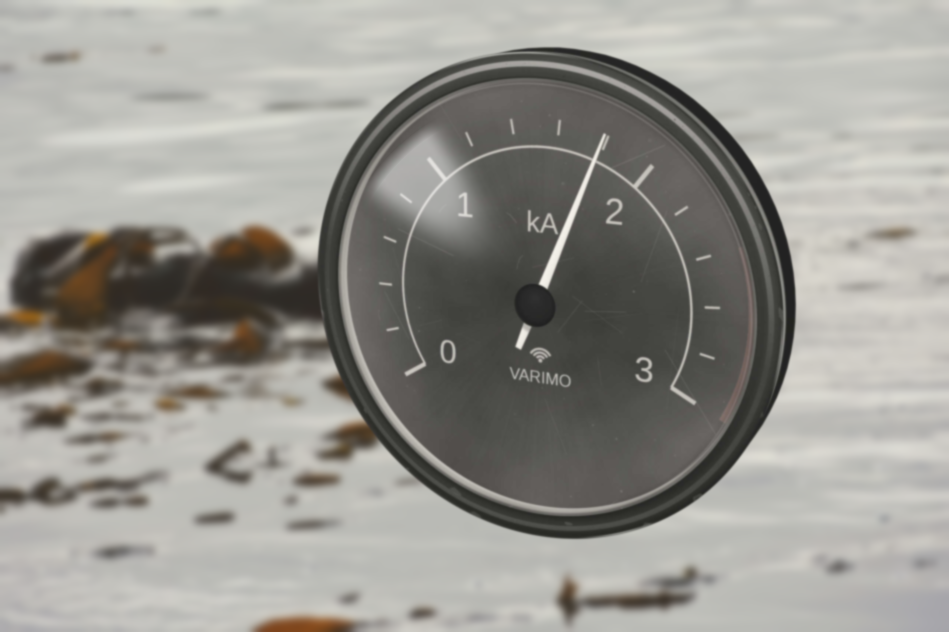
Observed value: 1.8,kA
